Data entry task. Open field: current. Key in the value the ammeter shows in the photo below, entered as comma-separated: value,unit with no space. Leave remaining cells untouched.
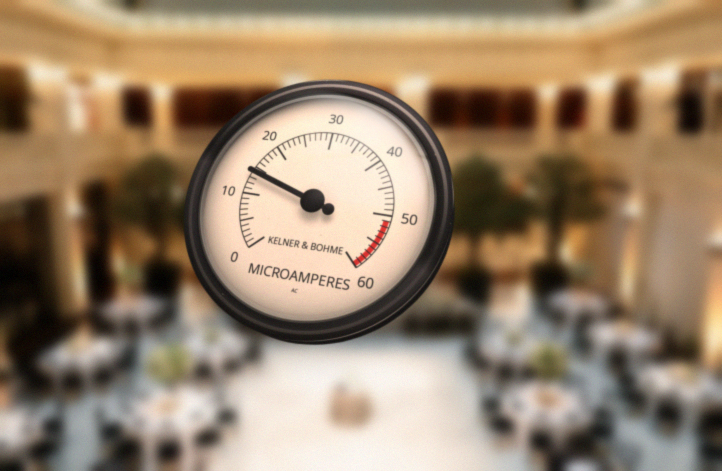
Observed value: 14,µA
